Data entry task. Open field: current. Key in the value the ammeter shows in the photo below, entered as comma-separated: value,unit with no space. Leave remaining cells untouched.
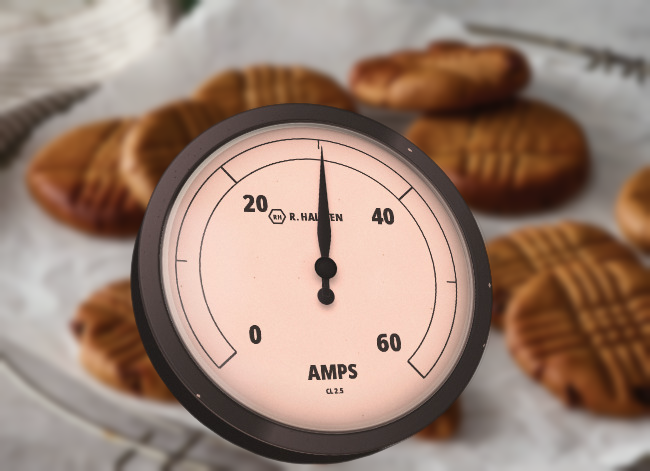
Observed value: 30,A
